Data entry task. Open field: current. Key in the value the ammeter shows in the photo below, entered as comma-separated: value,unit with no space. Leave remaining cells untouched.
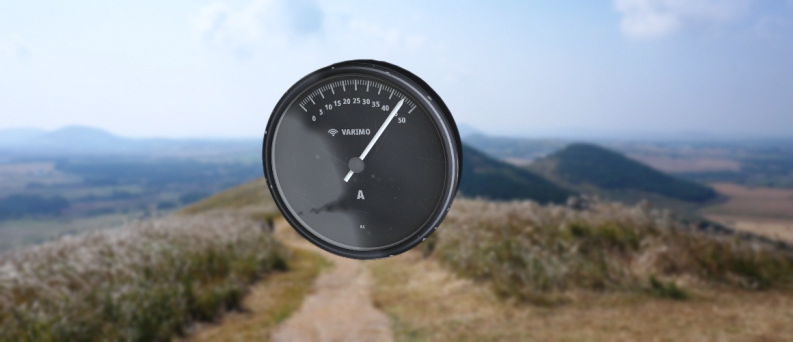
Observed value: 45,A
